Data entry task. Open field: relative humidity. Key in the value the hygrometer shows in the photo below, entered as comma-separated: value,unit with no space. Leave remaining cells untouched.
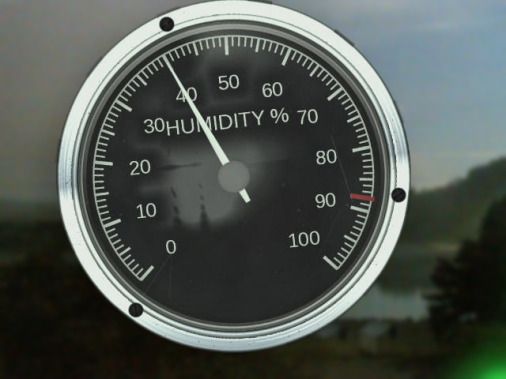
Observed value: 40,%
